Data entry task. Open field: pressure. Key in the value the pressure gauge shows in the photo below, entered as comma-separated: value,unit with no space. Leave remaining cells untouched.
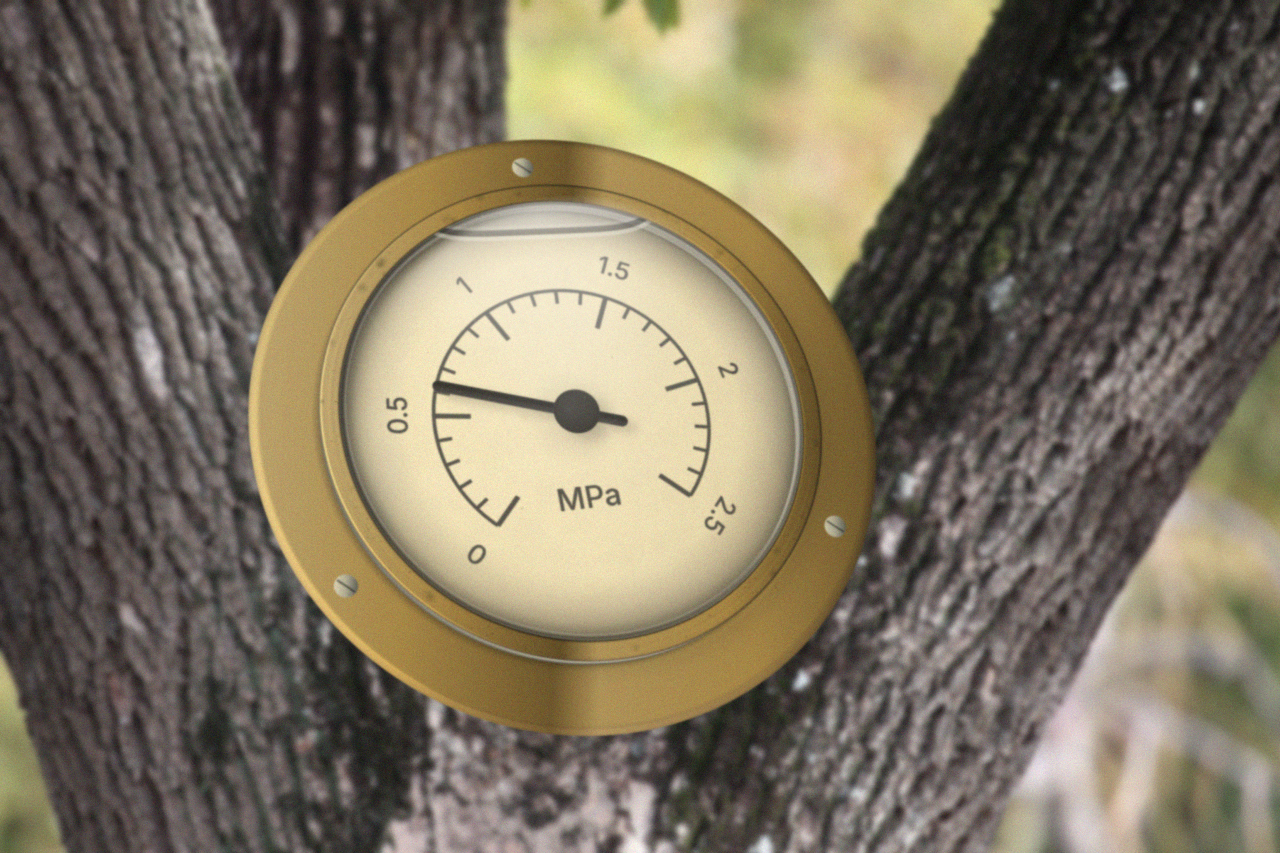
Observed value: 0.6,MPa
